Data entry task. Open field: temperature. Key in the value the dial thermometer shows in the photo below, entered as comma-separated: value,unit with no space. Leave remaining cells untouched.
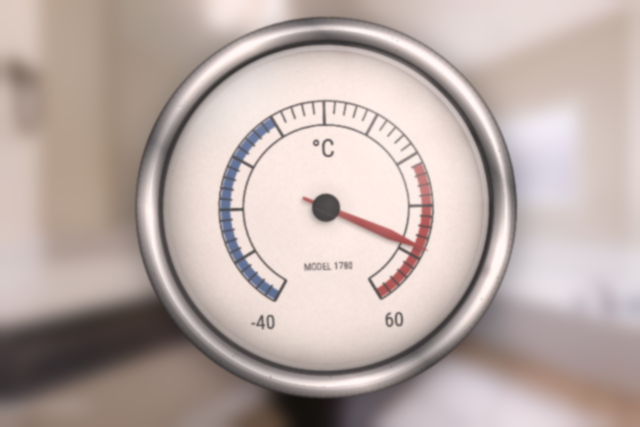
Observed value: 48,°C
